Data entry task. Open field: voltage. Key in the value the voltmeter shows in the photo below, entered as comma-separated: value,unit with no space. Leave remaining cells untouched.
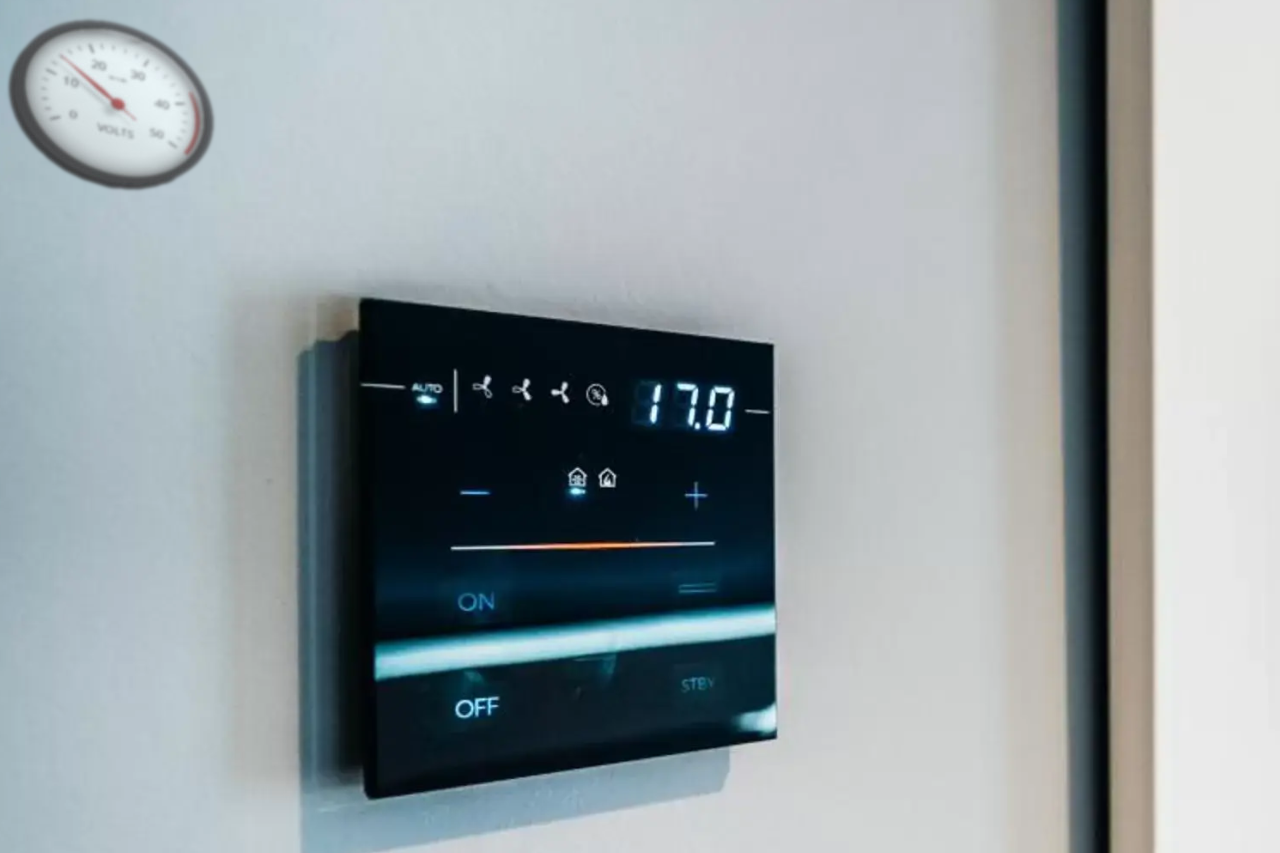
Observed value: 14,V
